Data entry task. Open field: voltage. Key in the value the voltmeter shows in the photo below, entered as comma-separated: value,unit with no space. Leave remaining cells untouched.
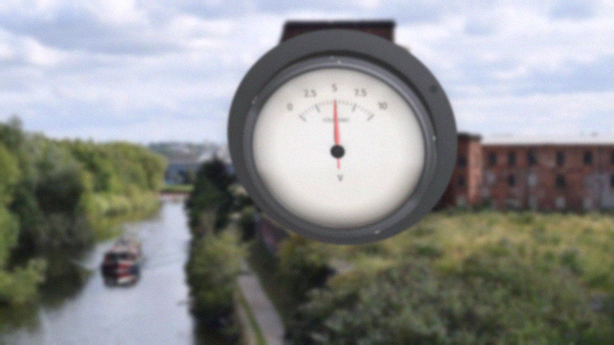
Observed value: 5,V
